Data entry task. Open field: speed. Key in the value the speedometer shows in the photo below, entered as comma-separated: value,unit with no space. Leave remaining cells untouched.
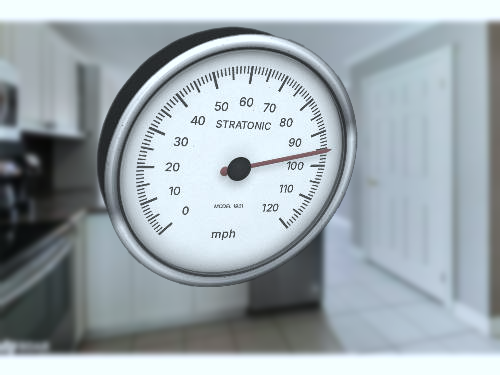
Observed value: 95,mph
